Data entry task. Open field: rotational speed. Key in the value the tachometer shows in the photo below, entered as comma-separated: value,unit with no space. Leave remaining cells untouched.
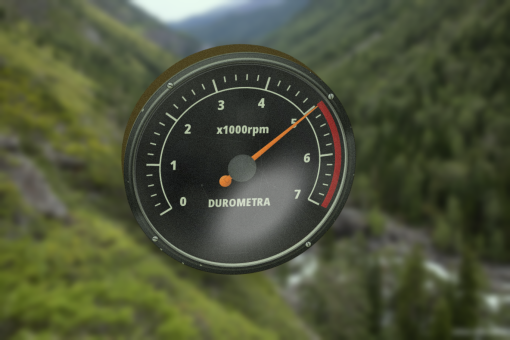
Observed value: 5000,rpm
